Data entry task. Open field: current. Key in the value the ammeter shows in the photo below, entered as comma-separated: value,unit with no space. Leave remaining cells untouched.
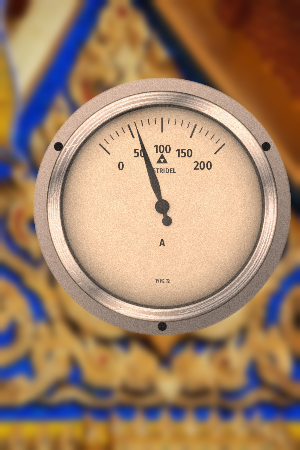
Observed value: 60,A
